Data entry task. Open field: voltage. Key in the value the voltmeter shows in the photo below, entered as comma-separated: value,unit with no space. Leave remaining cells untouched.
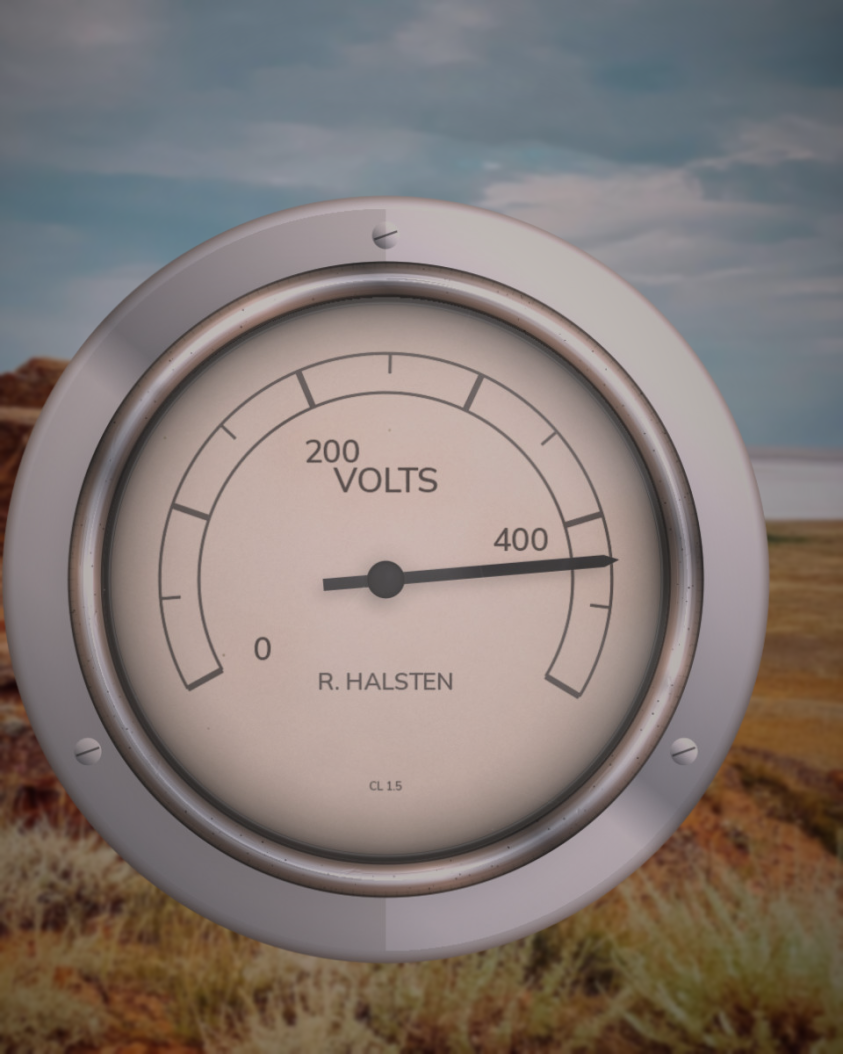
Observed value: 425,V
